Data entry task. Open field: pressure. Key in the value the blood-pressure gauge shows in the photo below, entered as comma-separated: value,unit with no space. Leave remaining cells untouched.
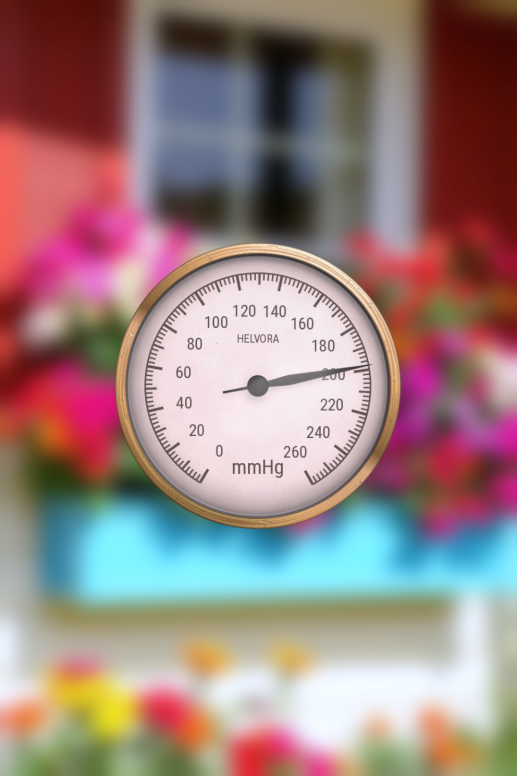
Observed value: 198,mmHg
